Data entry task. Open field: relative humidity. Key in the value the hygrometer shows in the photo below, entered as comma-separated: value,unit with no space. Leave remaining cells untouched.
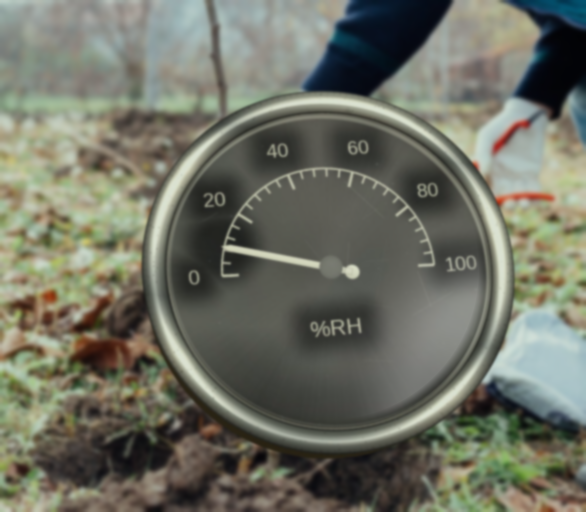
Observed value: 8,%
